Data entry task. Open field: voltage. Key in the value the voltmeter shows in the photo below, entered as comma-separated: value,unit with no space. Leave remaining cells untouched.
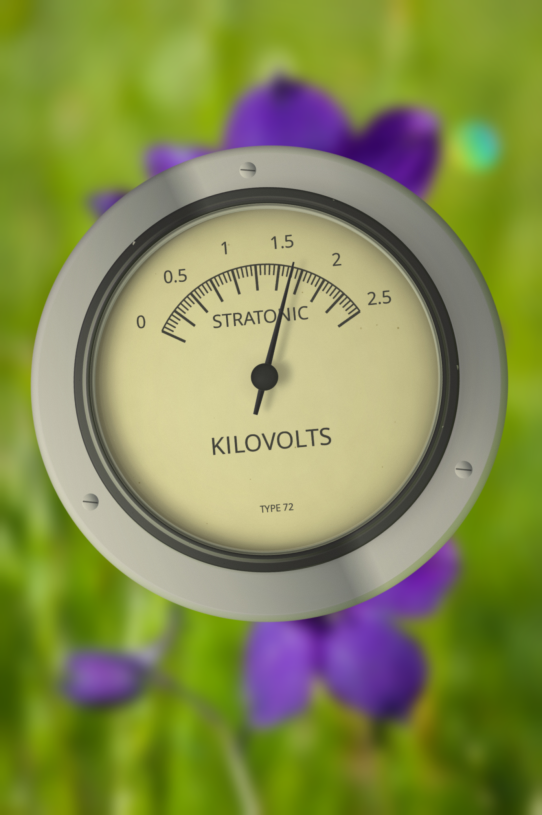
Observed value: 1.65,kV
